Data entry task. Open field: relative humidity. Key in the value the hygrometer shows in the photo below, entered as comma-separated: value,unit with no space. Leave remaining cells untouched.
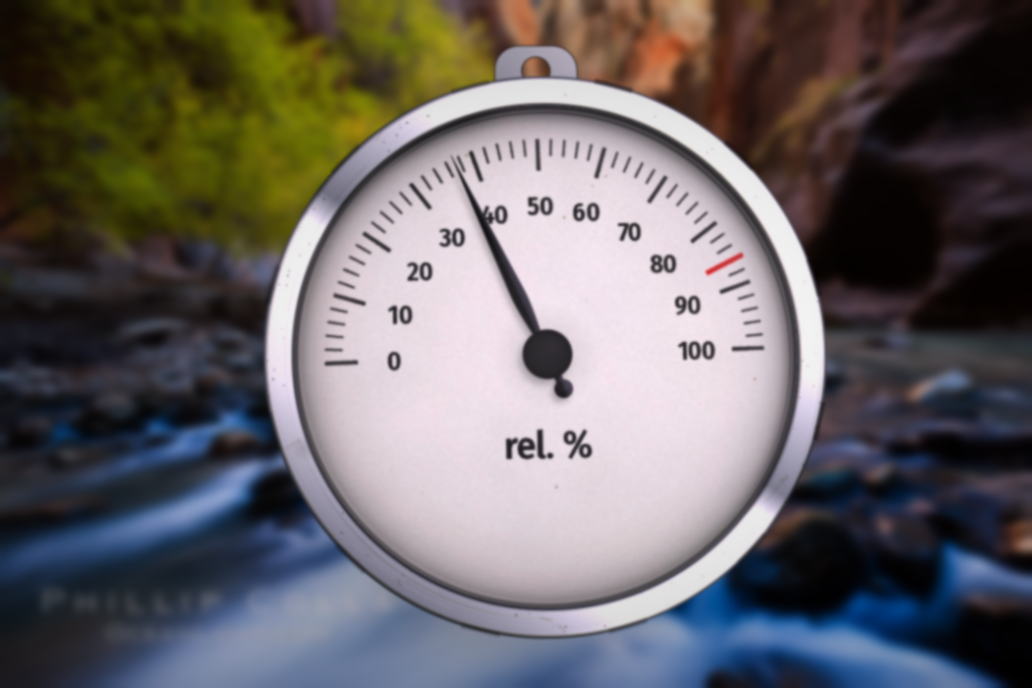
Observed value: 37,%
